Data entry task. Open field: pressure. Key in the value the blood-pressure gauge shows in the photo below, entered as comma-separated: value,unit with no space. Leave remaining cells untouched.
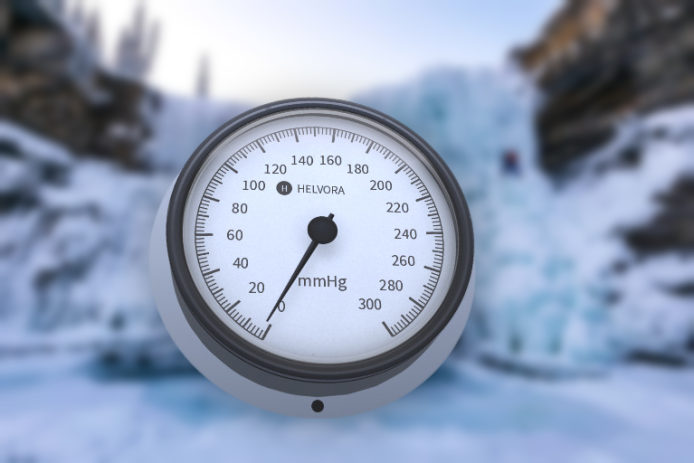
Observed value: 2,mmHg
